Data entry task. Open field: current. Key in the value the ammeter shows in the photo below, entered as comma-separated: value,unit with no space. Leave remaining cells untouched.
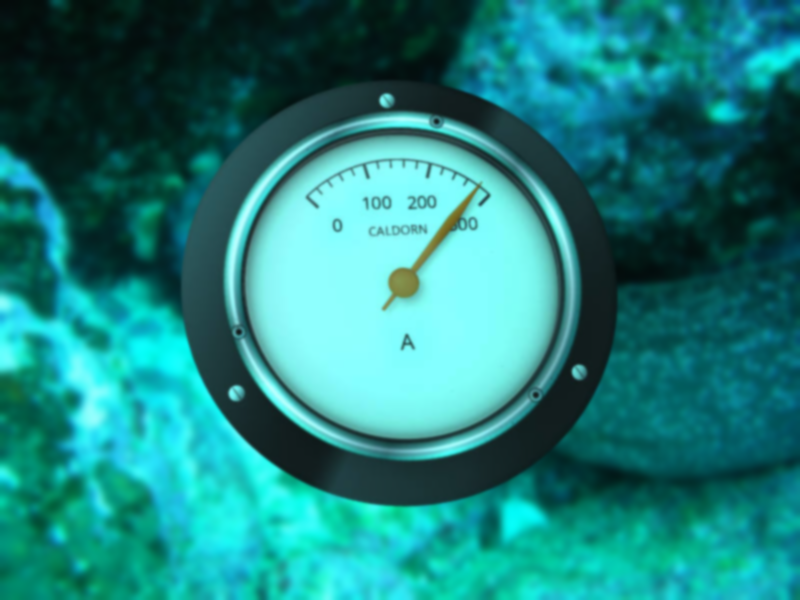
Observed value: 280,A
